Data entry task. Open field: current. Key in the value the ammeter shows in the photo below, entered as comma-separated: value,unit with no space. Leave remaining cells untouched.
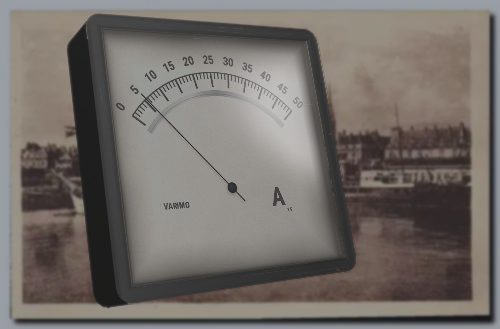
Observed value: 5,A
